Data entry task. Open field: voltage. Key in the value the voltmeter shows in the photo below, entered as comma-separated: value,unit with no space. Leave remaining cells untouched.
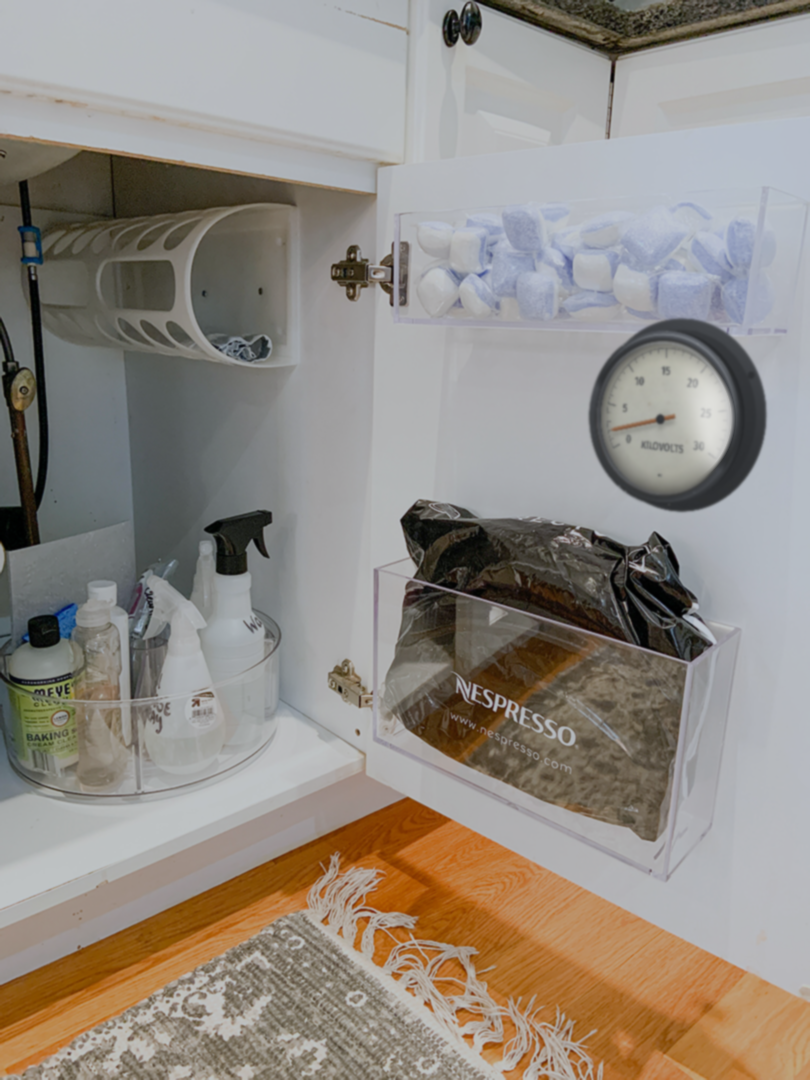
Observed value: 2,kV
